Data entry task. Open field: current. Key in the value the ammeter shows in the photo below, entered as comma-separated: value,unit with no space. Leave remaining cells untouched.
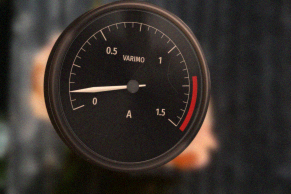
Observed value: 0.1,A
